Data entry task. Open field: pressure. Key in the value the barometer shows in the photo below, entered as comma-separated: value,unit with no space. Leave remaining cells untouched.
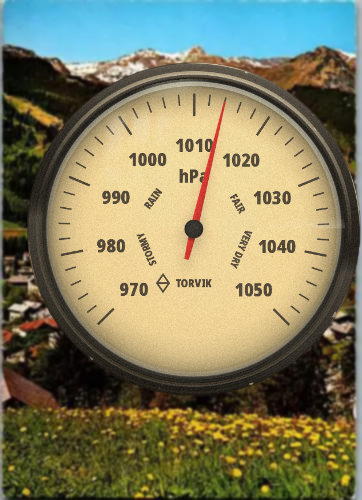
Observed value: 1014,hPa
